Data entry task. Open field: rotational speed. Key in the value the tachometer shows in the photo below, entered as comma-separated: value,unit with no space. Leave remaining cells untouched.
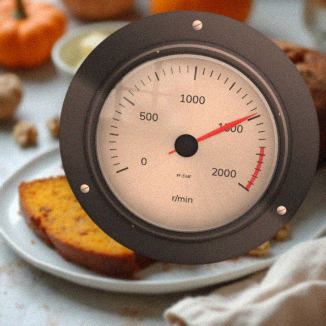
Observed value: 1475,rpm
